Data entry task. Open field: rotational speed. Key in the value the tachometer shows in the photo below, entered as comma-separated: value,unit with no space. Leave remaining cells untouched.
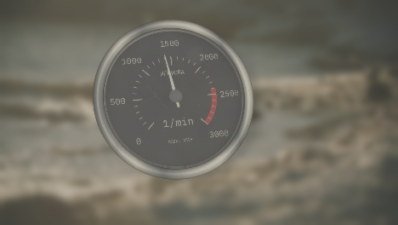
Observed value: 1400,rpm
